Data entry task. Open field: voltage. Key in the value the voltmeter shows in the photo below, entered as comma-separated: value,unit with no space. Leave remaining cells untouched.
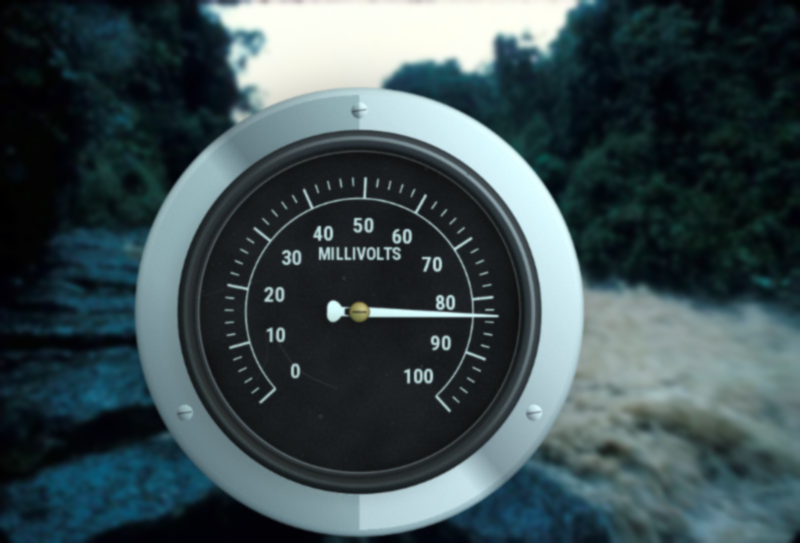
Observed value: 83,mV
